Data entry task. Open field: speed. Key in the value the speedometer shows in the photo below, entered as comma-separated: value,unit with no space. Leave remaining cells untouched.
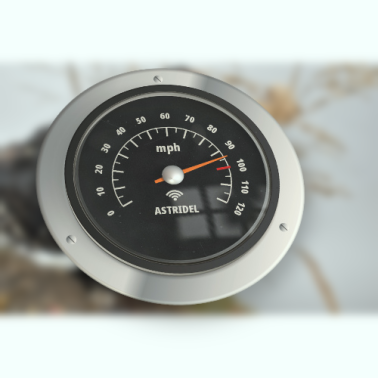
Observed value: 95,mph
